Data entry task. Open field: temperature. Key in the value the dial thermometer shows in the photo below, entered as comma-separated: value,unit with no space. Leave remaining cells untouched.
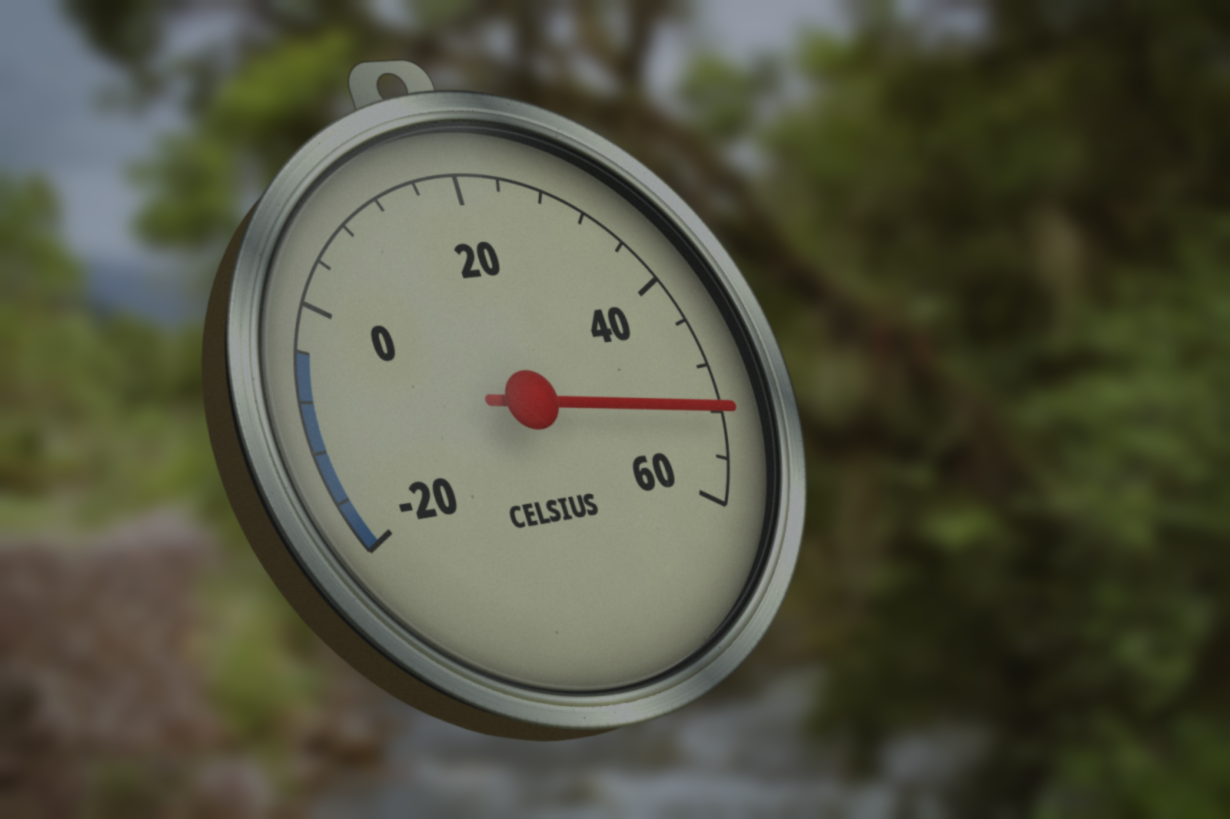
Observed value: 52,°C
